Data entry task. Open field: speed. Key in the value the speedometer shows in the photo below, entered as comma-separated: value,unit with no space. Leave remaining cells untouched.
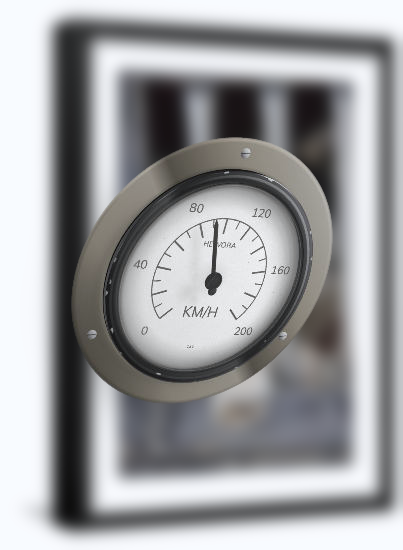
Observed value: 90,km/h
